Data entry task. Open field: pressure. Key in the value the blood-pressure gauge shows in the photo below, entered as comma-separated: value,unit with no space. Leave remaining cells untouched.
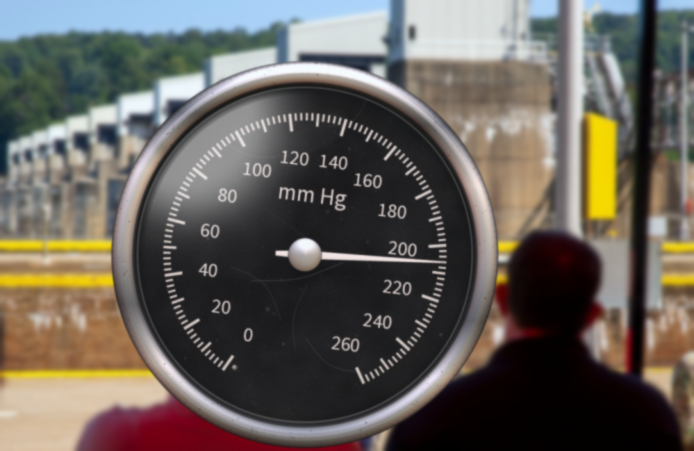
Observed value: 206,mmHg
